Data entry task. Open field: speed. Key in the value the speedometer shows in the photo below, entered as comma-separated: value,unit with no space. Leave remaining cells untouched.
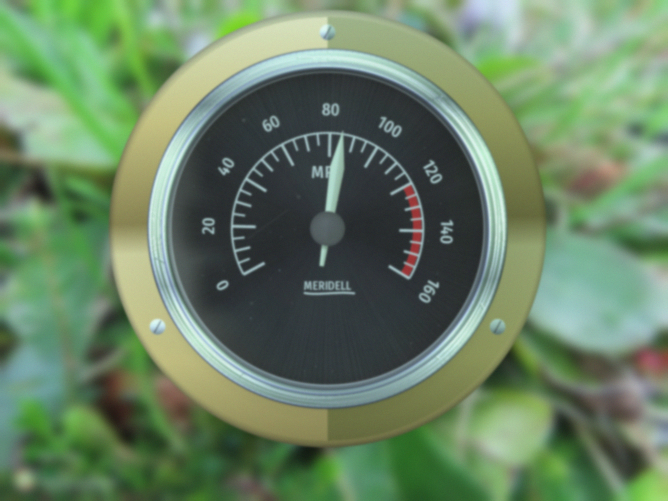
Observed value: 85,mph
